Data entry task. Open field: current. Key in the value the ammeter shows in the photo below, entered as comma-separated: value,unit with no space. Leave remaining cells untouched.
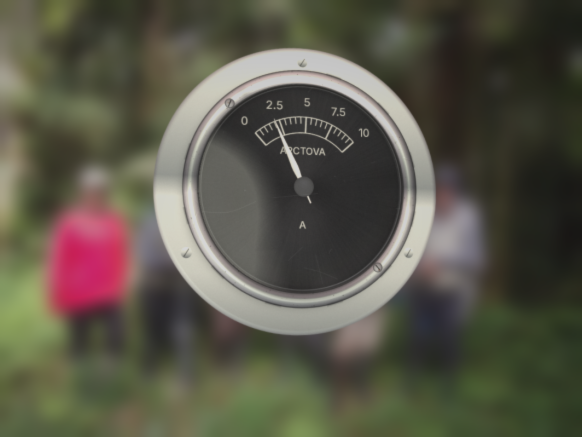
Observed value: 2,A
